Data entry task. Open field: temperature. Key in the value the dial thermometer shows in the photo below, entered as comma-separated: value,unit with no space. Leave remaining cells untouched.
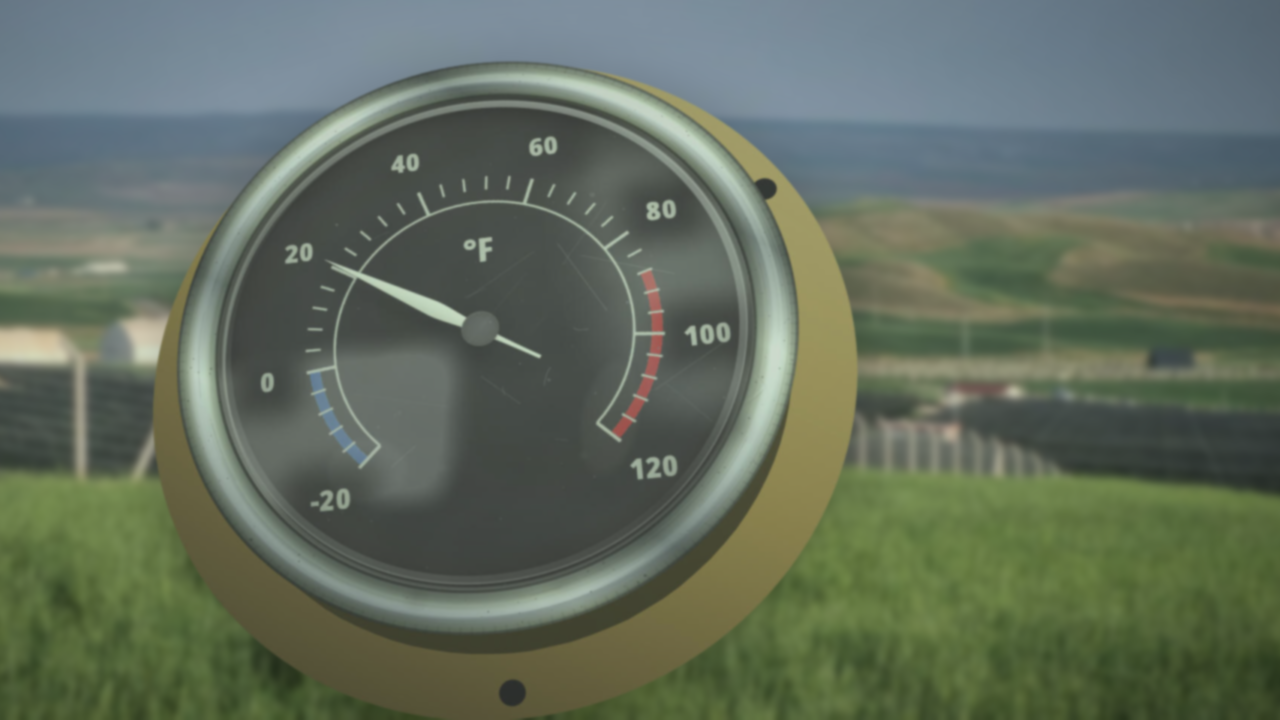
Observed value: 20,°F
